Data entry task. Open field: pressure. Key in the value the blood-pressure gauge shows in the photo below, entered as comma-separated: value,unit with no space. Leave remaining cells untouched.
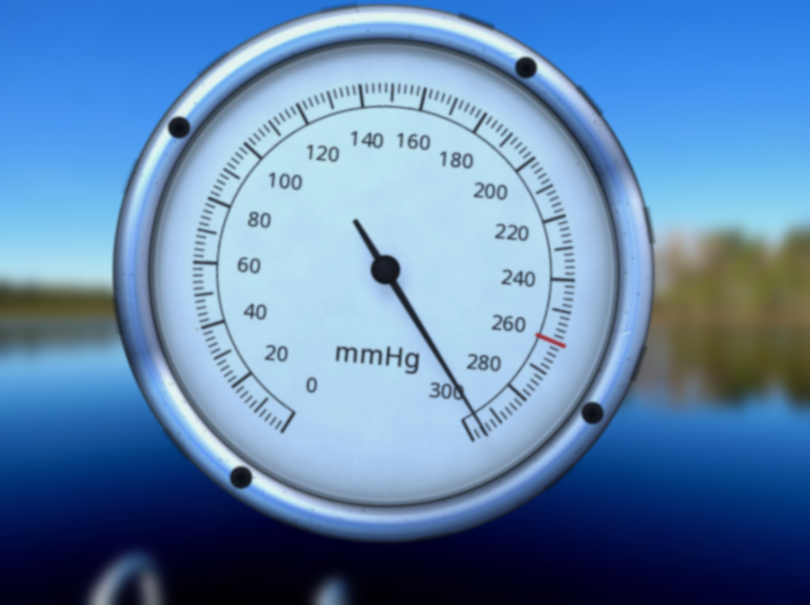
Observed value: 296,mmHg
